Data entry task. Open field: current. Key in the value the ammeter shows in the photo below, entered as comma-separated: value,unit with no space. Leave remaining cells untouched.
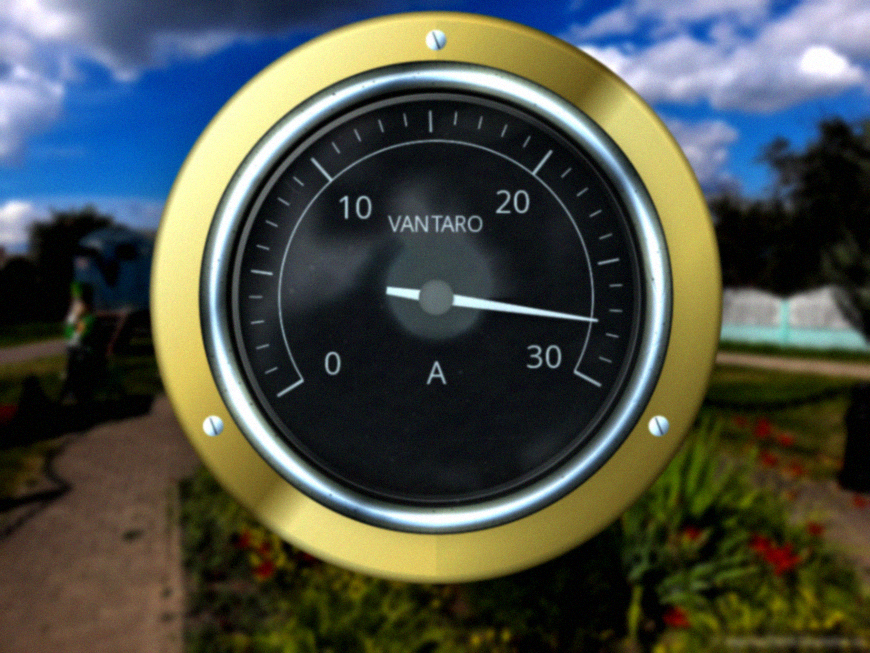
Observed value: 27.5,A
